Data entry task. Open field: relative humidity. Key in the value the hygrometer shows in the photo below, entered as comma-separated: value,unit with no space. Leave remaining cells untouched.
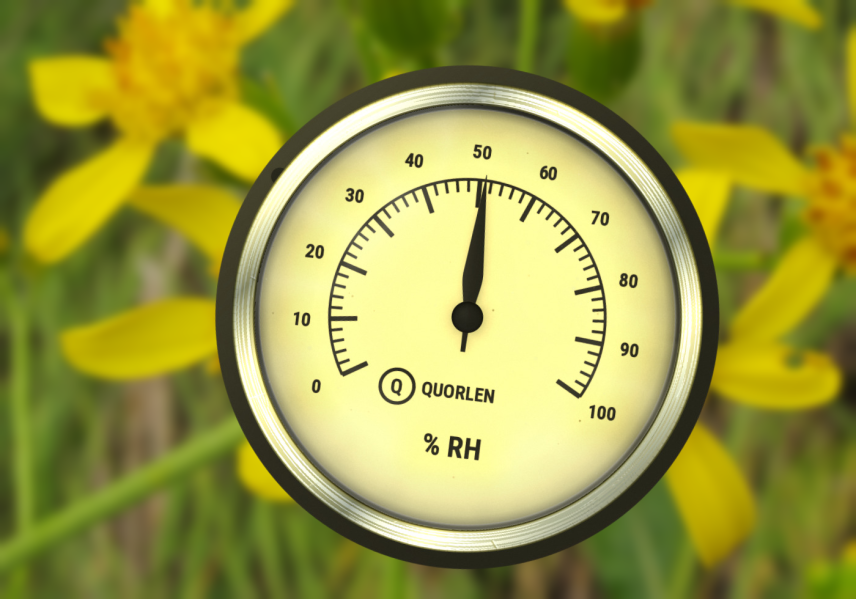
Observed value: 51,%
